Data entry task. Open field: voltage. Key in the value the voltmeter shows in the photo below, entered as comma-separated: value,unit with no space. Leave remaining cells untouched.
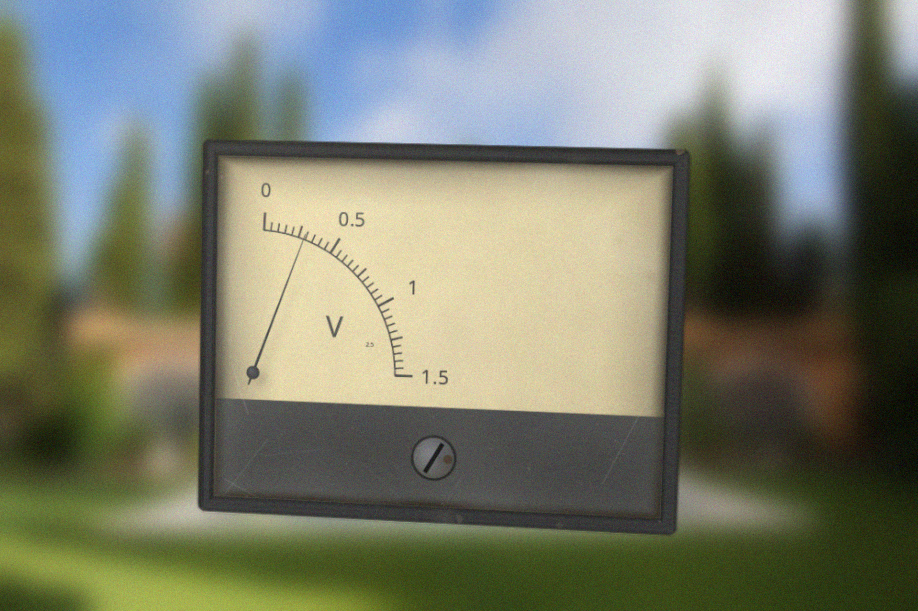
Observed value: 0.3,V
